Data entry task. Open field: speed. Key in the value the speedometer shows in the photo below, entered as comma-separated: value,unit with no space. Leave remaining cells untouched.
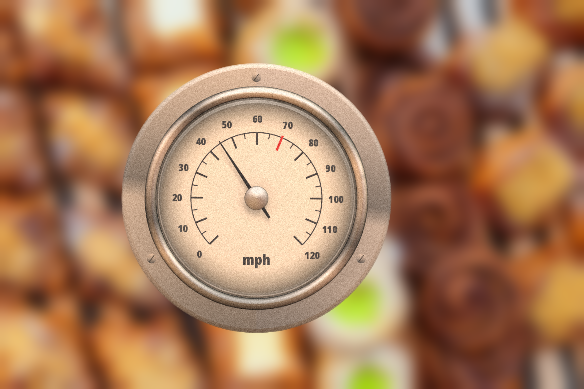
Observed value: 45,mph
